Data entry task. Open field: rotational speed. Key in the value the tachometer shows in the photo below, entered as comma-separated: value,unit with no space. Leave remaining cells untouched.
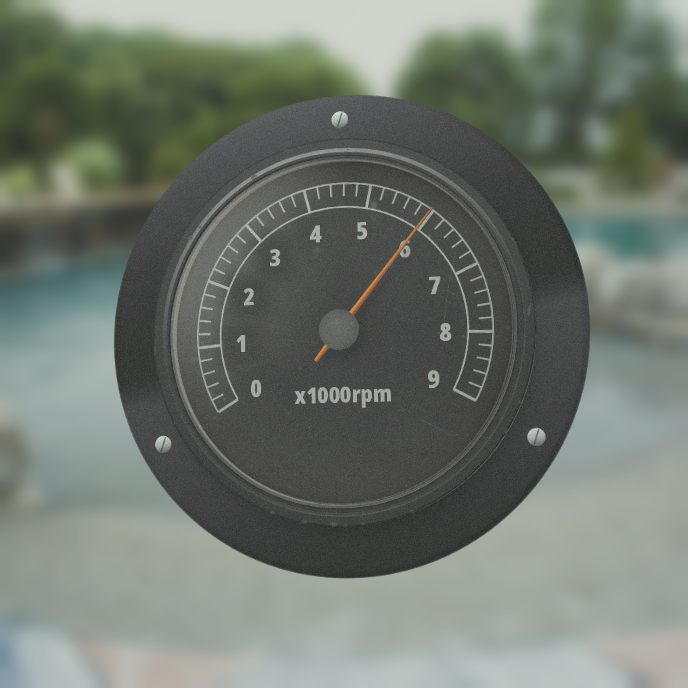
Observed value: 6000,rpm
